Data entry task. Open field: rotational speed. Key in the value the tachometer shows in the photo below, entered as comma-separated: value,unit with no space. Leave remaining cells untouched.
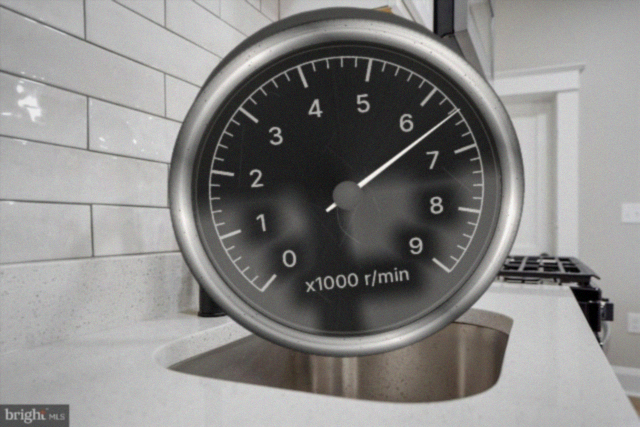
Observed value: 6400,rpm
